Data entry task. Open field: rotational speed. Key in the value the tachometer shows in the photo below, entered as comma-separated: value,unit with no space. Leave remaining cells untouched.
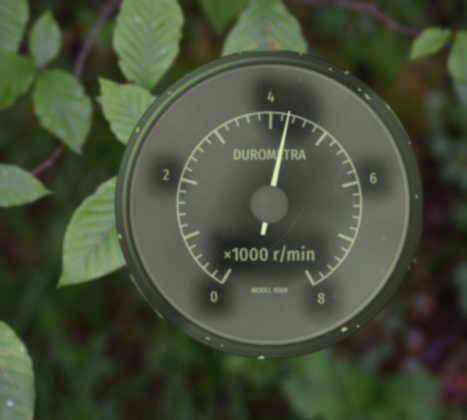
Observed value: 4300,rpm
